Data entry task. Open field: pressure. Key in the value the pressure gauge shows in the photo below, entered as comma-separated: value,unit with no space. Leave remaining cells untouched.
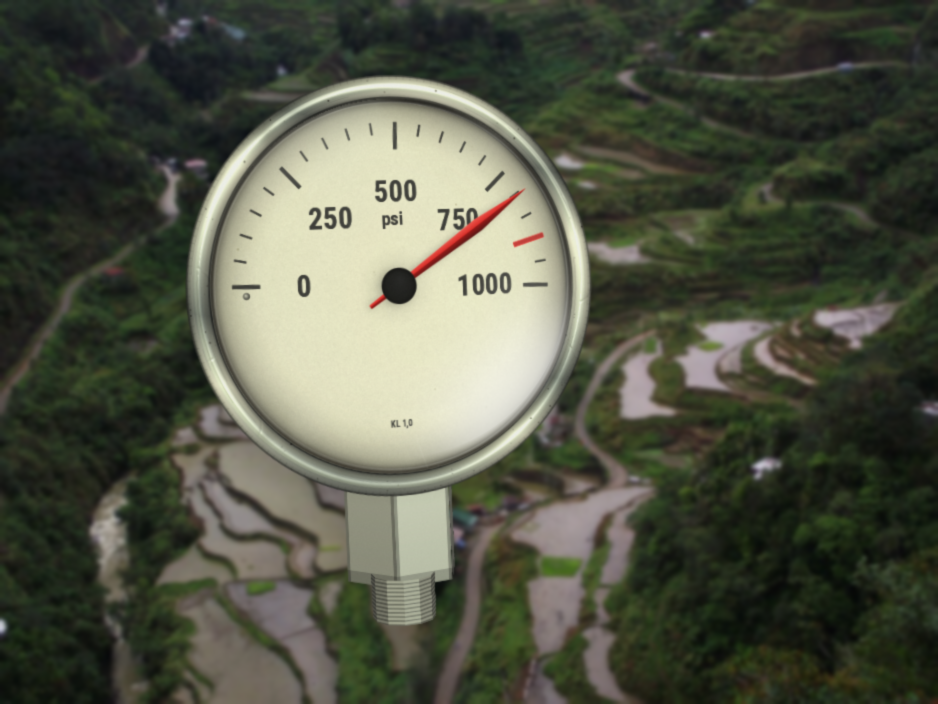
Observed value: 800,psi
